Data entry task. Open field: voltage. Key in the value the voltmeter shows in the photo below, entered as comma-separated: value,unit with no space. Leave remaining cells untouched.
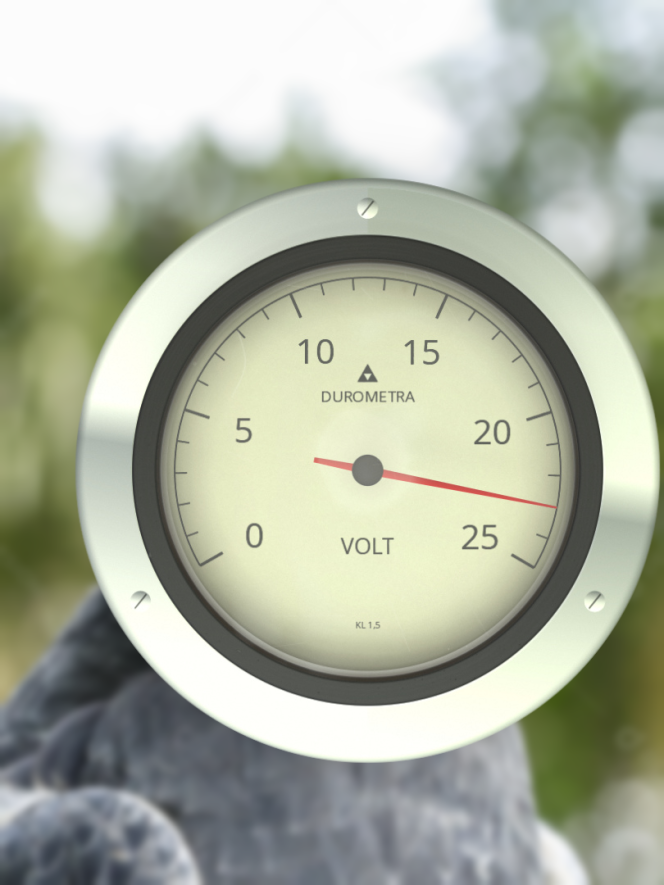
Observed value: 23,V
